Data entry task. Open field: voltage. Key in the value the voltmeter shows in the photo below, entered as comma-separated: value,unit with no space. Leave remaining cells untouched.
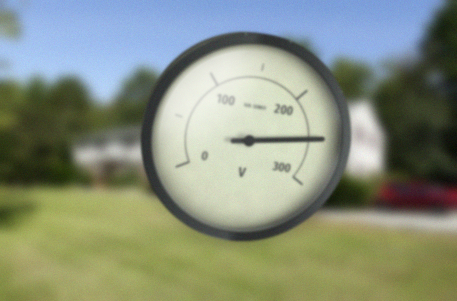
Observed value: 250,V
